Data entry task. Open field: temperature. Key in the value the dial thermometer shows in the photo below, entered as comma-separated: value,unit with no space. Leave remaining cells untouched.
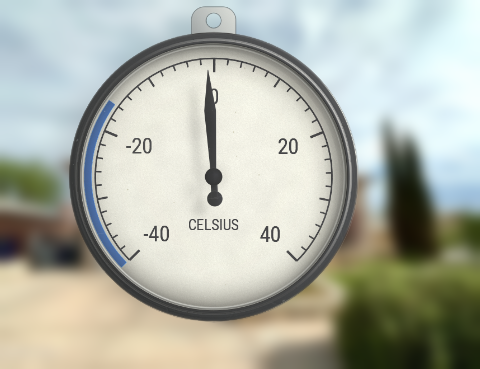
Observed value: -1,°C
